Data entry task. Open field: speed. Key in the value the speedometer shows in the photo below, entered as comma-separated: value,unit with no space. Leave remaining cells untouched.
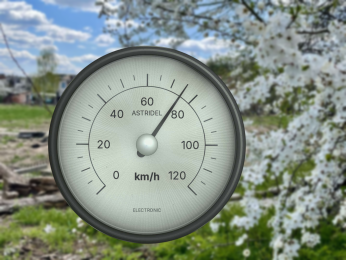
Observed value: 75,km/h
